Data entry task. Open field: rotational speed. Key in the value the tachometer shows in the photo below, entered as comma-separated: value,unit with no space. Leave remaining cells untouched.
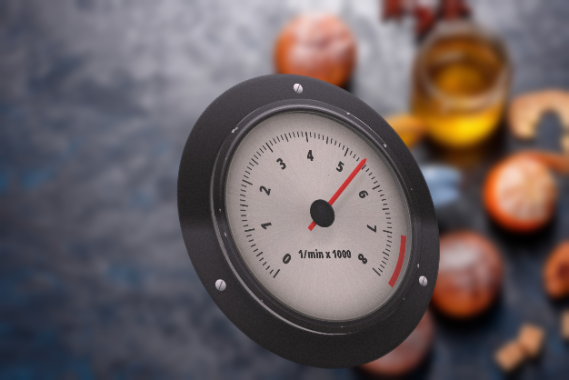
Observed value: 5400,rpm
